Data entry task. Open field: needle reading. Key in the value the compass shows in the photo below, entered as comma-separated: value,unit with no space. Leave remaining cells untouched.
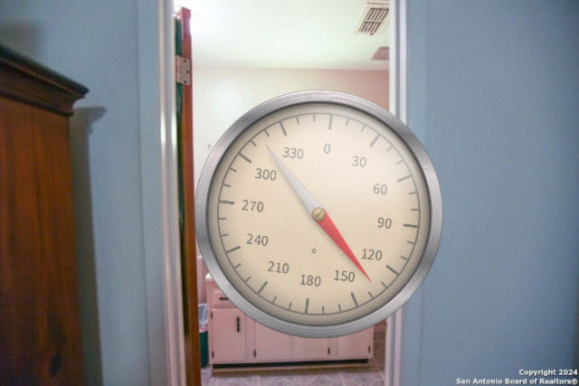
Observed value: 135,°
